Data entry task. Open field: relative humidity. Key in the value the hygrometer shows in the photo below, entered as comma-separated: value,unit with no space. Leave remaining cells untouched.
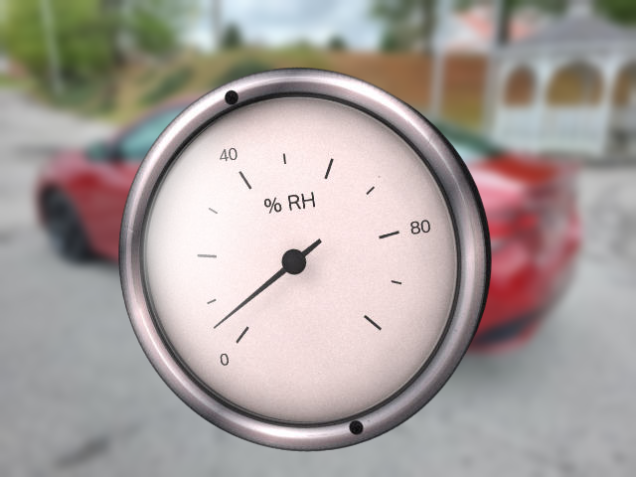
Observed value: 5,%
